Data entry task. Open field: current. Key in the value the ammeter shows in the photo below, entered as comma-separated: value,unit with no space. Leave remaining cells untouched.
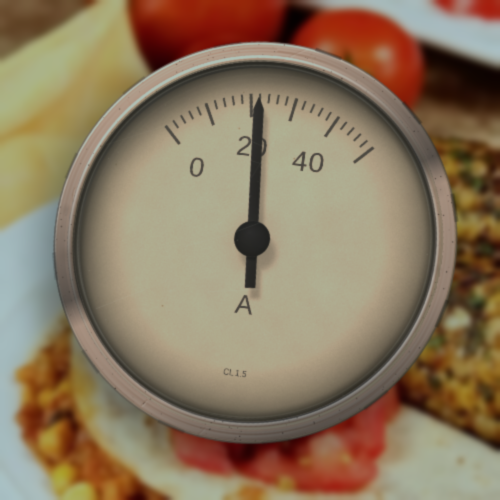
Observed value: 22,A
